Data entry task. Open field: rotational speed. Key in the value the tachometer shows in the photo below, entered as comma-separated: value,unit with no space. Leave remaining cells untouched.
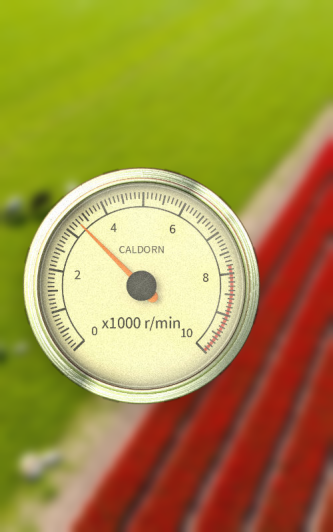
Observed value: 3300,rpm
